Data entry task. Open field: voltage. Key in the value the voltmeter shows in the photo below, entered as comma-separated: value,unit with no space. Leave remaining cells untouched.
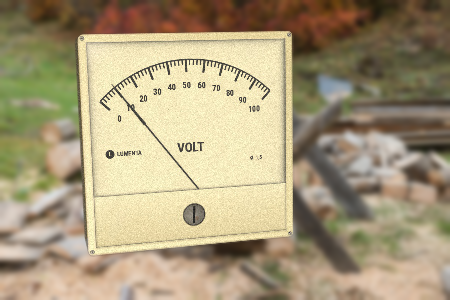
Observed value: 10,V
